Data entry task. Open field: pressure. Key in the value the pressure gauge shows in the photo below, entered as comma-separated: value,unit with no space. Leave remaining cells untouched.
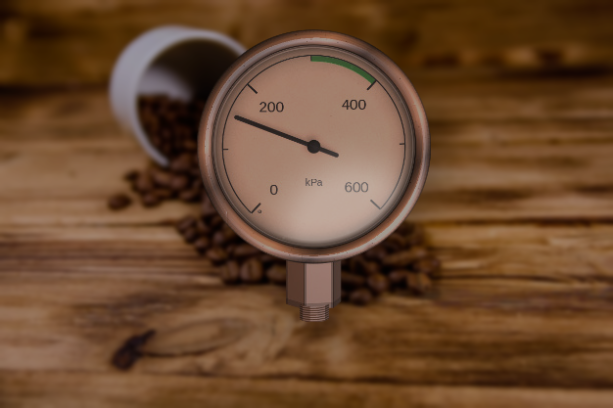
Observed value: 150,kPa
